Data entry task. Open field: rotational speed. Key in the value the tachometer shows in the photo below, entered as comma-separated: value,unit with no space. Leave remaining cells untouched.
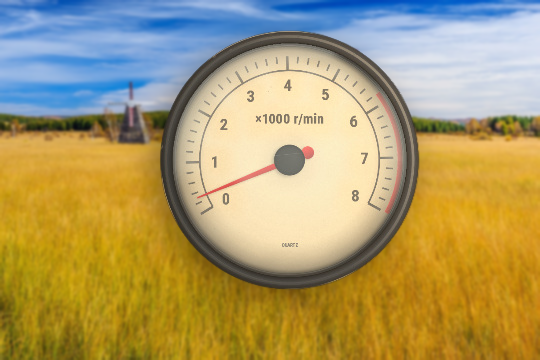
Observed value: 300,rpm
